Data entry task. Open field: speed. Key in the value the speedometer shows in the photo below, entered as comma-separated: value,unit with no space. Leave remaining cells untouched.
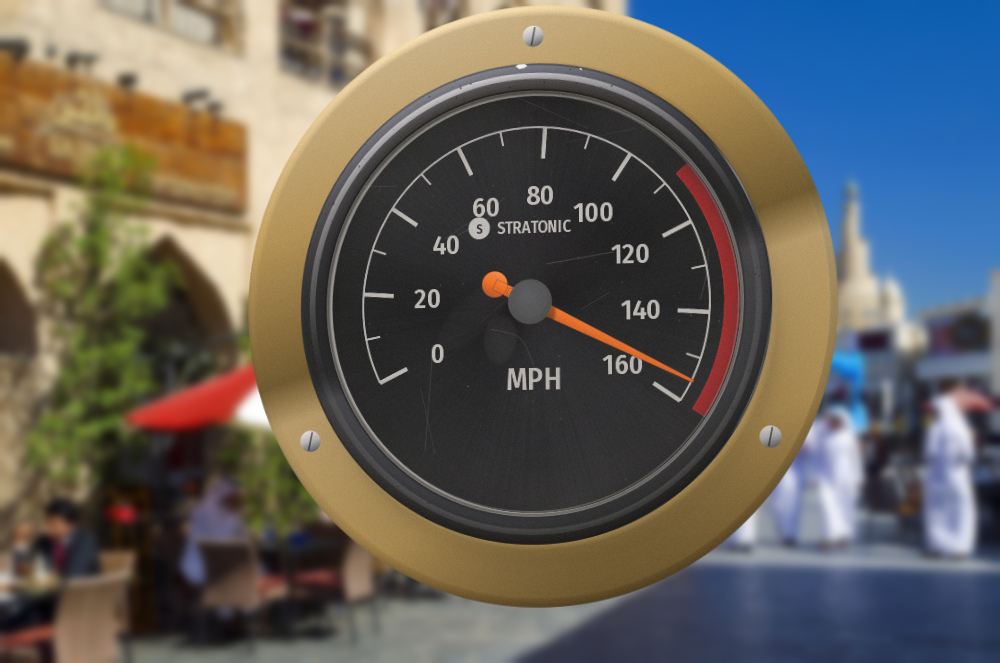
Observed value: 155,mph
